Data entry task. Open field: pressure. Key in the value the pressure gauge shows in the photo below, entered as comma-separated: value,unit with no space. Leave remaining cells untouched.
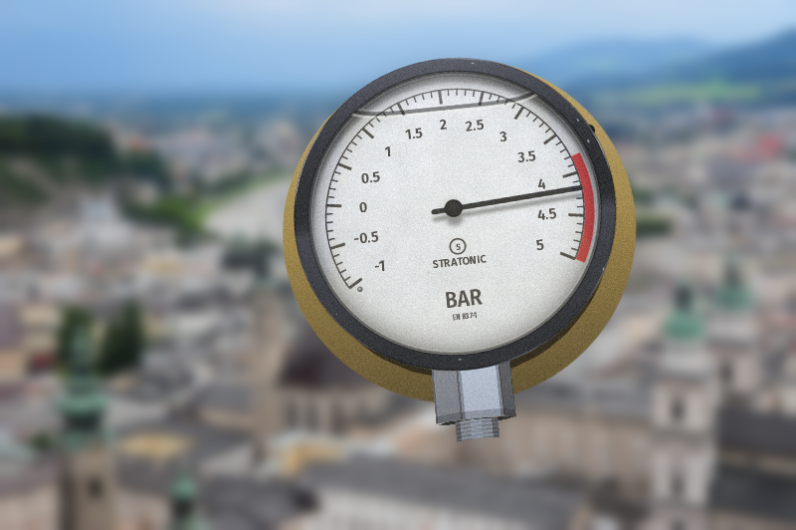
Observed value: 4.2,bar
